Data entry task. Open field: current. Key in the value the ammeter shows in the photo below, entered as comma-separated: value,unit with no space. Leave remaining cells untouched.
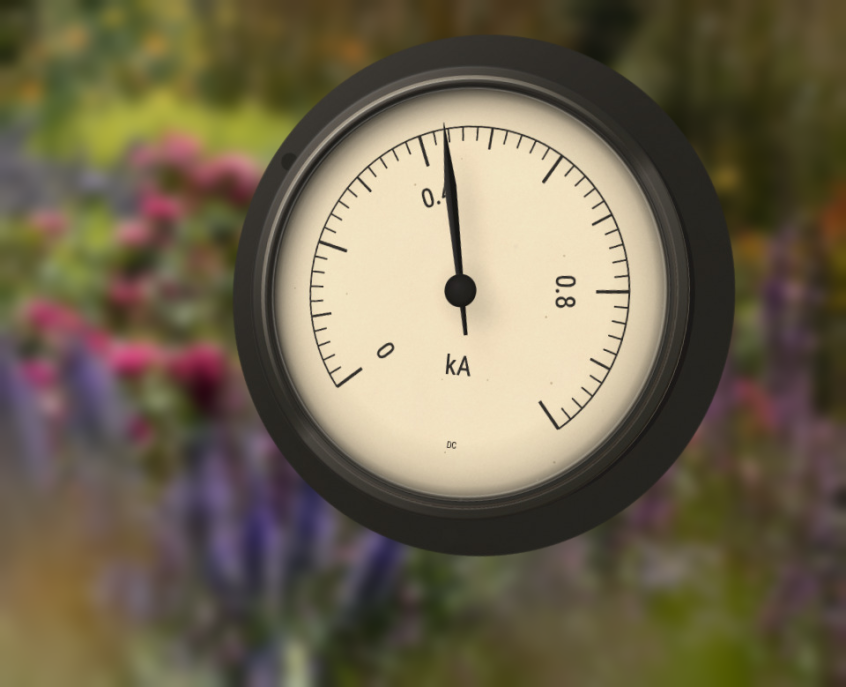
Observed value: 0.44,kA
